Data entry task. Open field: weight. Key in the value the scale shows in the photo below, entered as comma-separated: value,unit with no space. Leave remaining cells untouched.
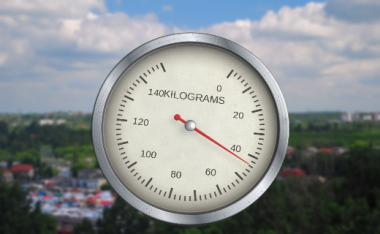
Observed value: 44,kg
